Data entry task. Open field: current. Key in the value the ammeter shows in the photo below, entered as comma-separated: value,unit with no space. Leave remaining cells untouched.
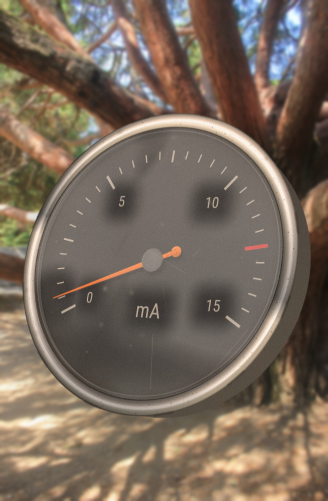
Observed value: 0.5,mA
